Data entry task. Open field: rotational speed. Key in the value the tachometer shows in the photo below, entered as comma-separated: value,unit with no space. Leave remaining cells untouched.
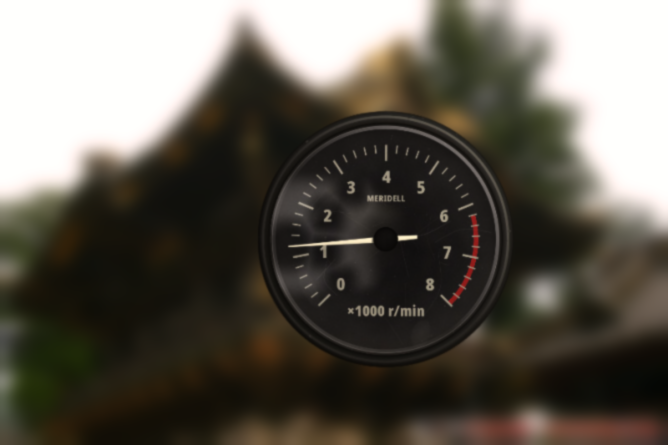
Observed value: 1200,rpm
